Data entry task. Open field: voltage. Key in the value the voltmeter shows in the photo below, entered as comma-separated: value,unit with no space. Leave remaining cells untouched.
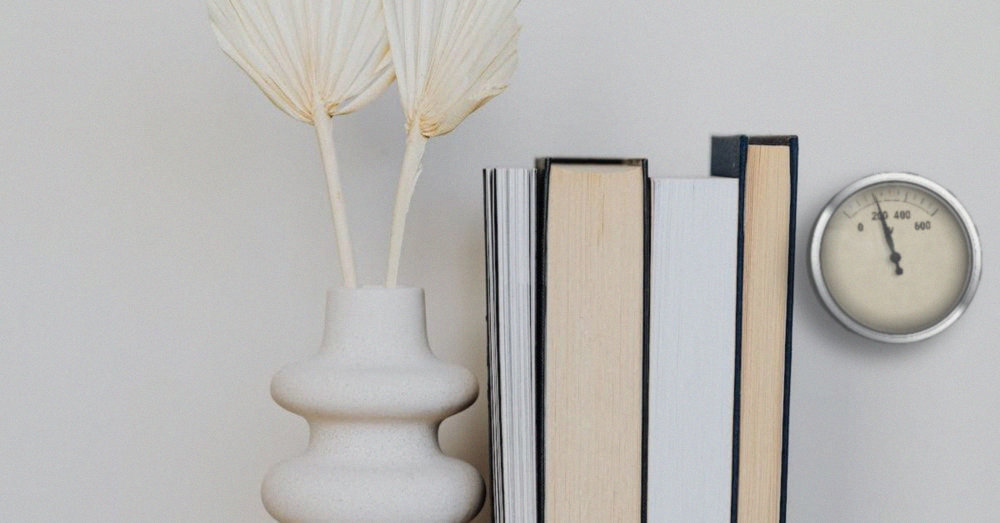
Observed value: 200,V
